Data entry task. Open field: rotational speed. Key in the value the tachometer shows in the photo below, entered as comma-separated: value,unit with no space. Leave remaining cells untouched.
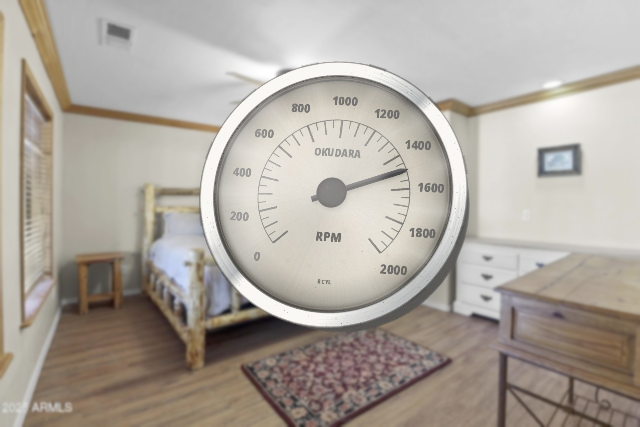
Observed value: 1500,rpm
